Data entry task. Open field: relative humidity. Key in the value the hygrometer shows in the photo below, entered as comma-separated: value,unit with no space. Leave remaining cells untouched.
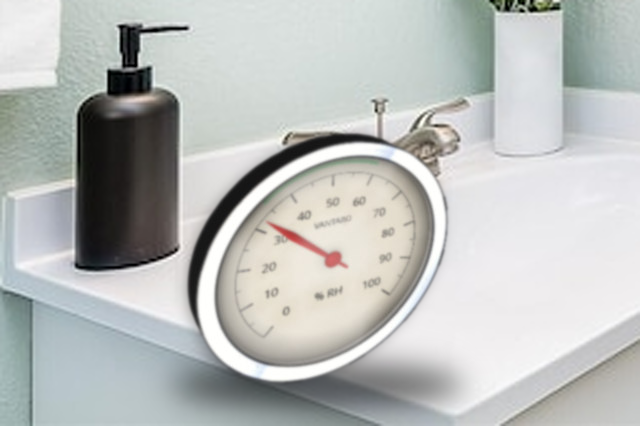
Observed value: 32.5,%
